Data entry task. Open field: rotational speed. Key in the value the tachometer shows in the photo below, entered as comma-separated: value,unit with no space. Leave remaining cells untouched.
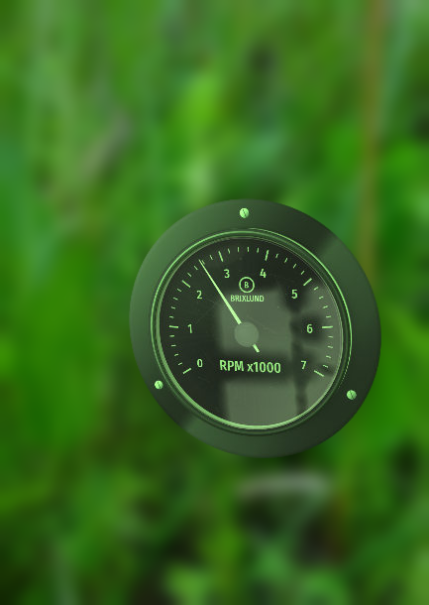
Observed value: 2600,rpm
